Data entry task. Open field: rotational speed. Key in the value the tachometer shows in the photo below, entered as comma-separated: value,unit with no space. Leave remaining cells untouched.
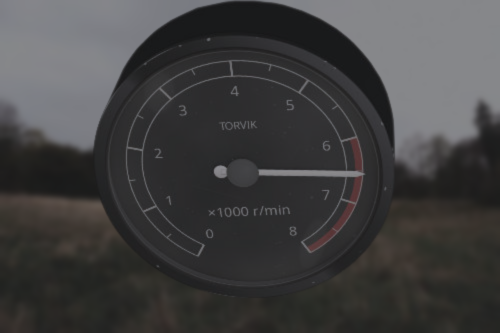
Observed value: 6500,rpm
